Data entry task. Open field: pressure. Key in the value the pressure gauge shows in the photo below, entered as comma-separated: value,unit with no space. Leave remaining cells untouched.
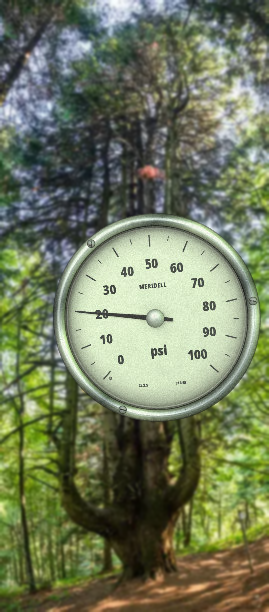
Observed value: 20,psi
